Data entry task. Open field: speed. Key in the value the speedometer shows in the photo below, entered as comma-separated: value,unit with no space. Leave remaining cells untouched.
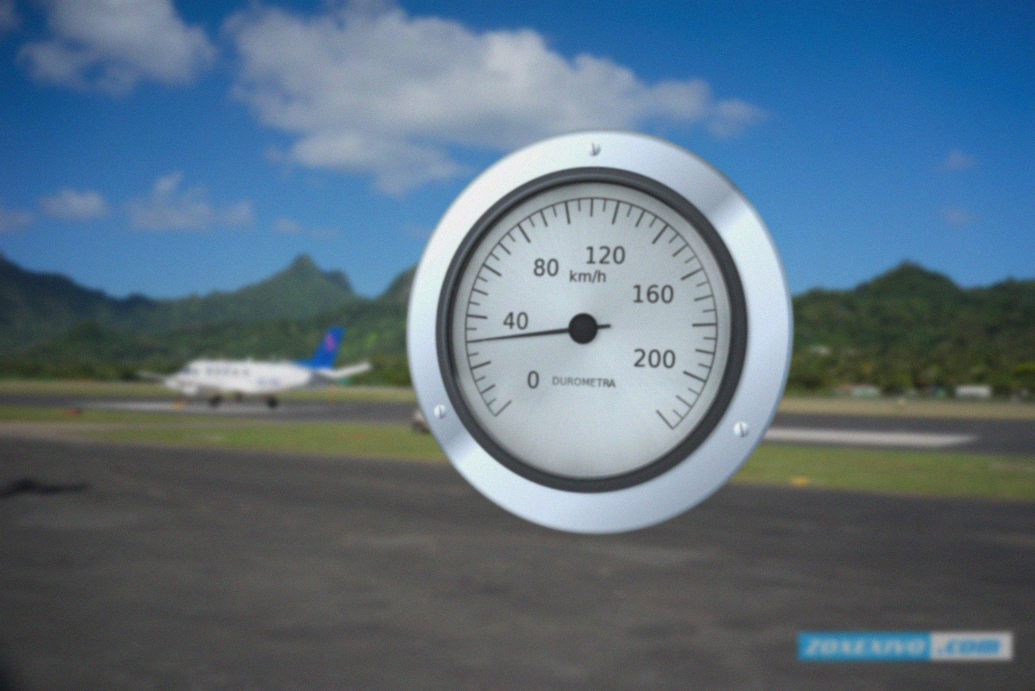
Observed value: 30,km/h
